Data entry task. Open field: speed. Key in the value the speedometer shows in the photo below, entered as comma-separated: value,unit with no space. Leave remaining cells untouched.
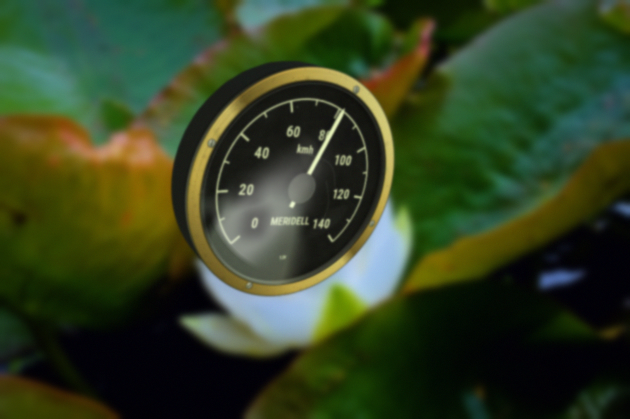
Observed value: 80,km/h
